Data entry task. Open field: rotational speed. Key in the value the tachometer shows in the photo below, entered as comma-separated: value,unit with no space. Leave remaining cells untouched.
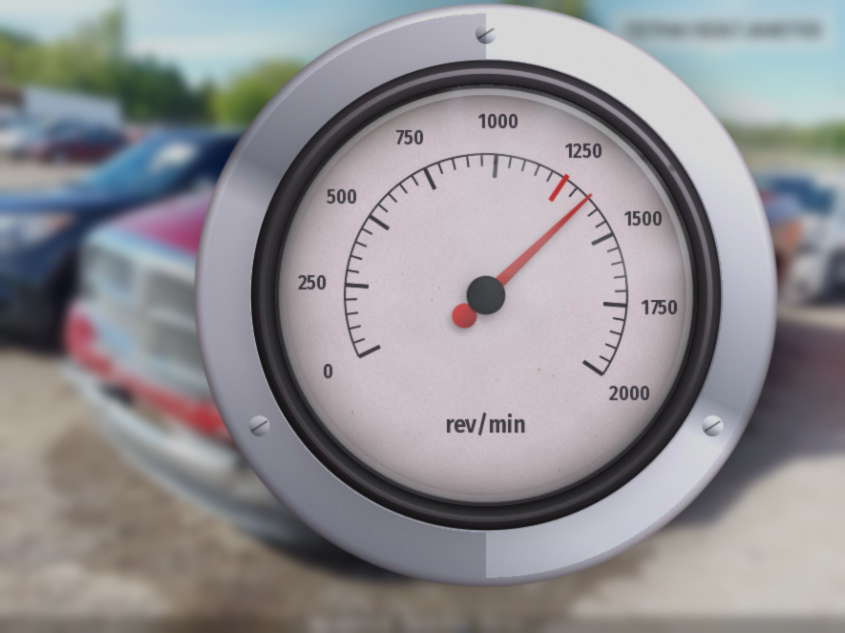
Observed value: 1350,rpm
